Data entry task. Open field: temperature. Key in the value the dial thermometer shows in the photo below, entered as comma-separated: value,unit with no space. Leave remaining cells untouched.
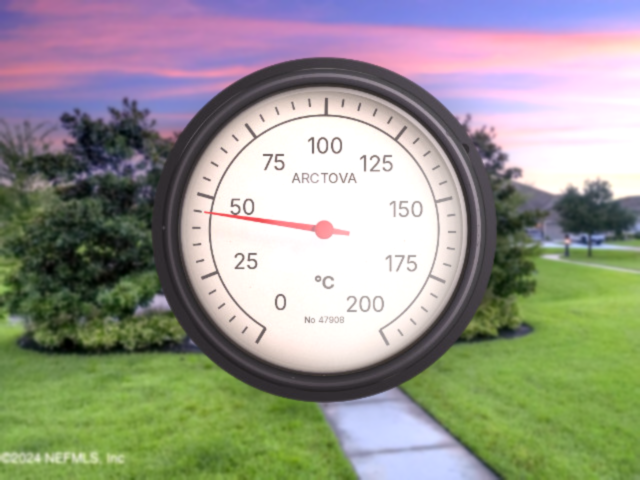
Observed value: 45,°C
